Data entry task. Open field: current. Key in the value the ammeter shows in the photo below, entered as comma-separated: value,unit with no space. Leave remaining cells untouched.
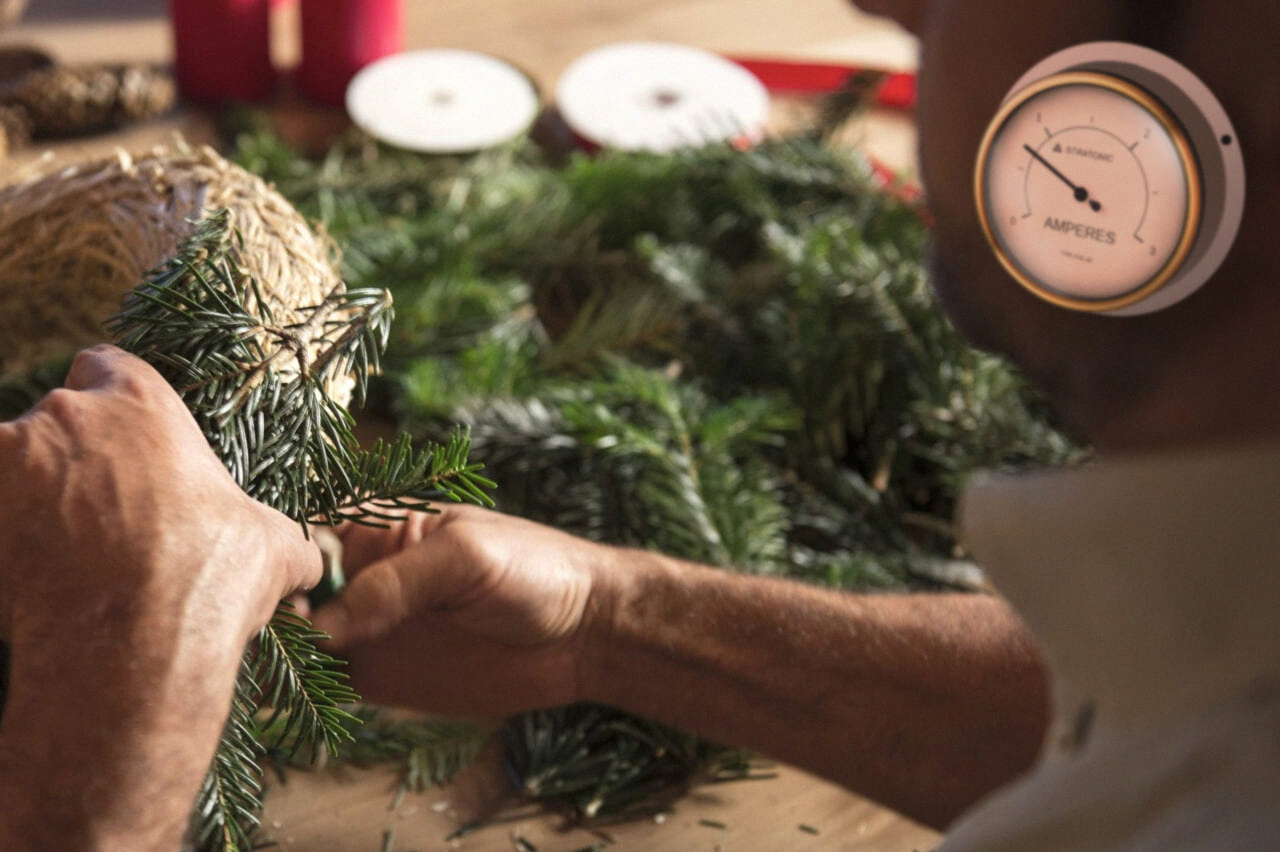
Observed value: 0.75,A
